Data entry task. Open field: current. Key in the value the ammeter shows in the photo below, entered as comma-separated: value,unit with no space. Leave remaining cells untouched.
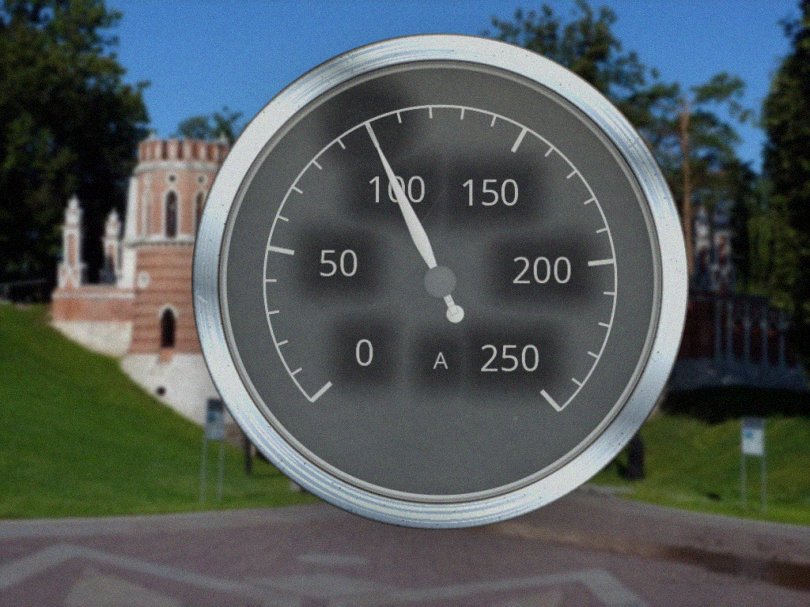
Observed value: 100,A
